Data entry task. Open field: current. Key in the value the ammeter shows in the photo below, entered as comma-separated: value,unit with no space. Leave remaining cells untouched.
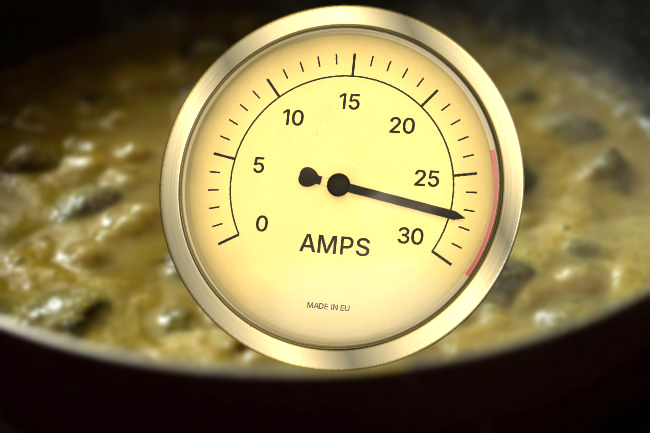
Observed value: 27.5,A
